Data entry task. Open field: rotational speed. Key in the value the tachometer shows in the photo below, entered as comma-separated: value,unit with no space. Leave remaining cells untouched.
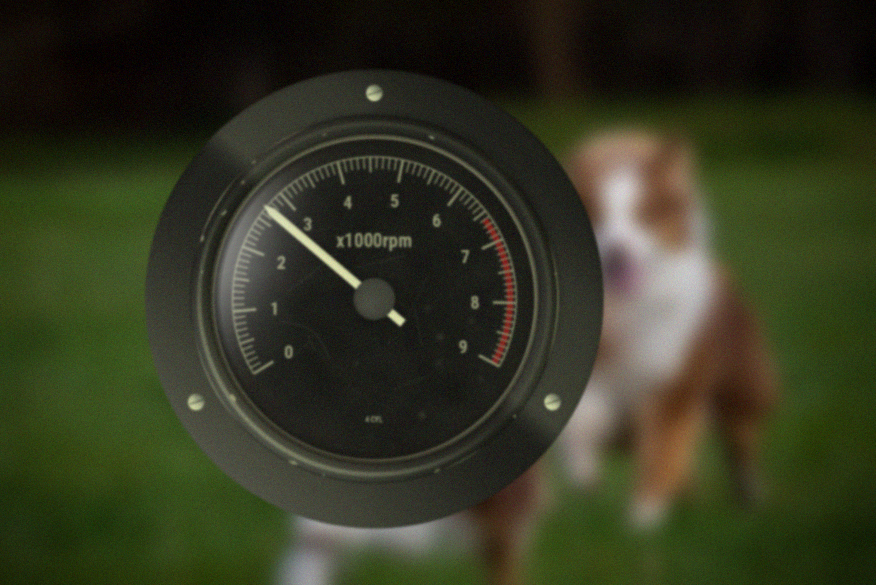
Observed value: 2700,rpm
